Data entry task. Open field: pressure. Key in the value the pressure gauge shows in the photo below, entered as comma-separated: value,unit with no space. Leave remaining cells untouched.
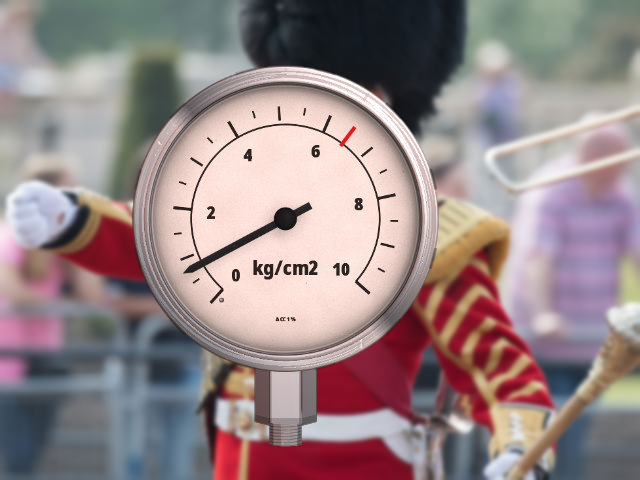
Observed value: 0.75,kg/cm²
